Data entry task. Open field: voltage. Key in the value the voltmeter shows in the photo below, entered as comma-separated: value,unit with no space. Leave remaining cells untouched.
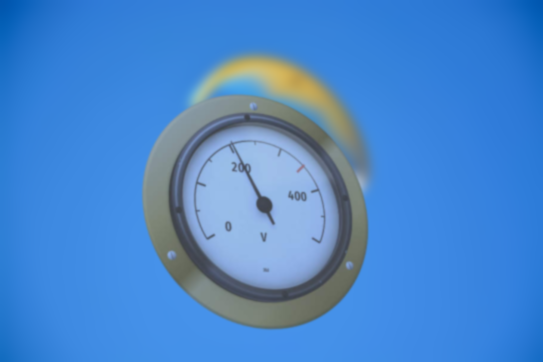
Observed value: 200,V
